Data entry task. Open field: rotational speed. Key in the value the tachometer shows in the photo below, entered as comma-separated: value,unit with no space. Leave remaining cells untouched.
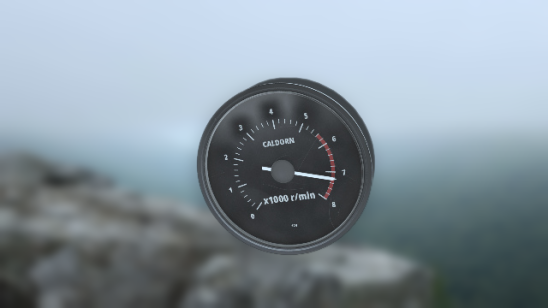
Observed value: 7200,rpm
